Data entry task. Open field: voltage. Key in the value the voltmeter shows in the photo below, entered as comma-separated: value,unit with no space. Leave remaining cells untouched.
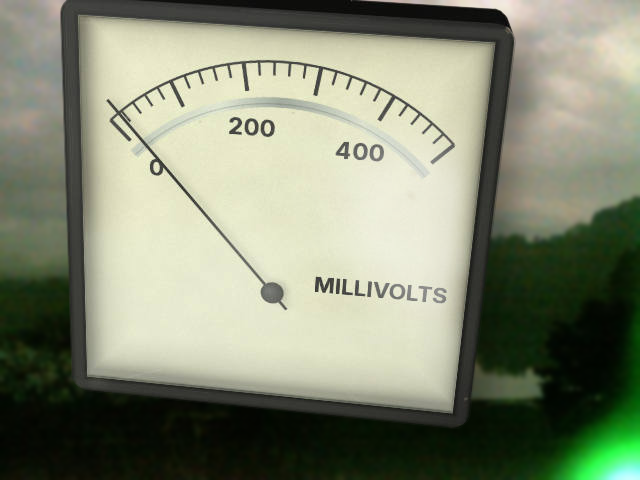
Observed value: 20,mV
